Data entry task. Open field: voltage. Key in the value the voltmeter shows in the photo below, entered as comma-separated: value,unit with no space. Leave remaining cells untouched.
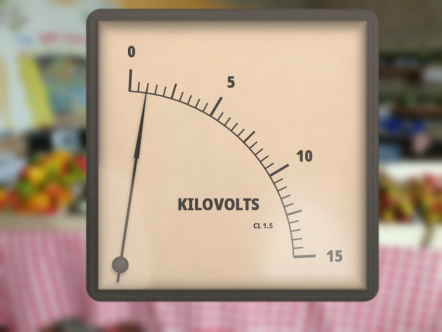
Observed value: 1,kV
